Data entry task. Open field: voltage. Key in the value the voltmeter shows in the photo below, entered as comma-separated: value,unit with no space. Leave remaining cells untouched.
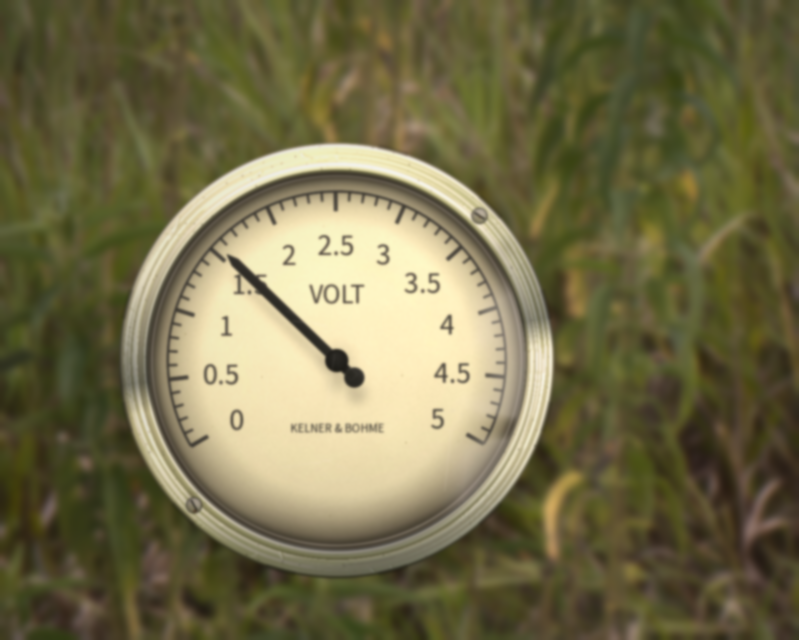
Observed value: 1.55,V
